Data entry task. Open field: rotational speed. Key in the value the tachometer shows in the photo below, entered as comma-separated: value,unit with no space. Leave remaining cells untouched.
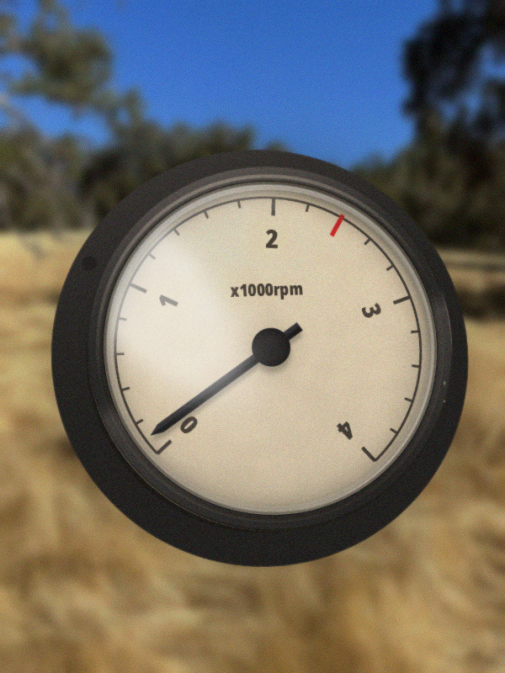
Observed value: 100,rpm
